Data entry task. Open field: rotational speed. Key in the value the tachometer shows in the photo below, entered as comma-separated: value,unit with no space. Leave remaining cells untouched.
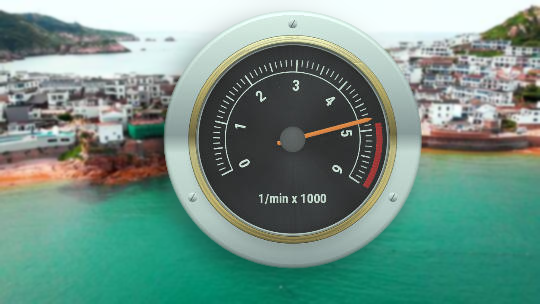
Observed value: 4800,rpm
